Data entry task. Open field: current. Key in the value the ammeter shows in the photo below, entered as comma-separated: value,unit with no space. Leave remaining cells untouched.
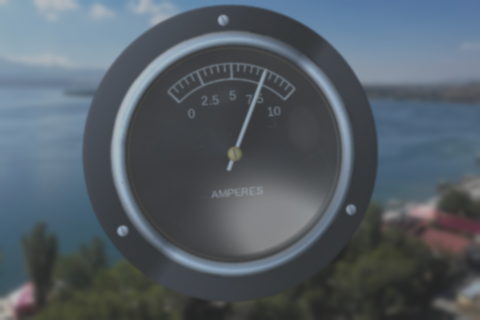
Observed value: 7.5,A
